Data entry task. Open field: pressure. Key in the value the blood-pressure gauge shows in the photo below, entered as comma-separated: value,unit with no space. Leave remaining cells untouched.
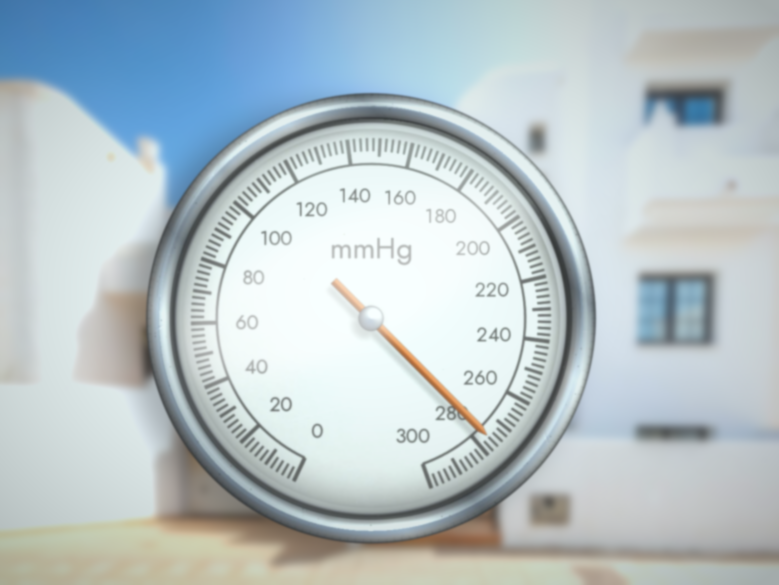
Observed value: 276,mmHg
